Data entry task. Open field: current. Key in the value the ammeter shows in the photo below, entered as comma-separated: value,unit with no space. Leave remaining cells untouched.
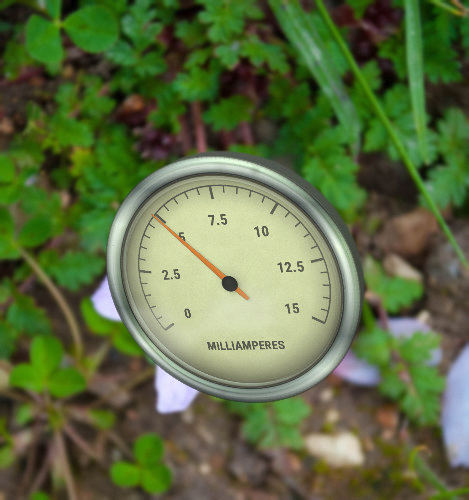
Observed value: 5,mA
